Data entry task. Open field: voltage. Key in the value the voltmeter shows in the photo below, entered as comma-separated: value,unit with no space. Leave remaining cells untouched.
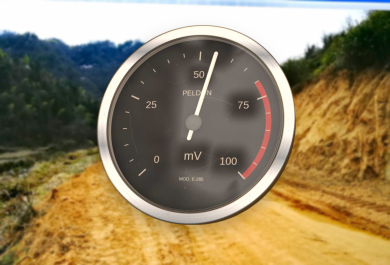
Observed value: 55,mV
